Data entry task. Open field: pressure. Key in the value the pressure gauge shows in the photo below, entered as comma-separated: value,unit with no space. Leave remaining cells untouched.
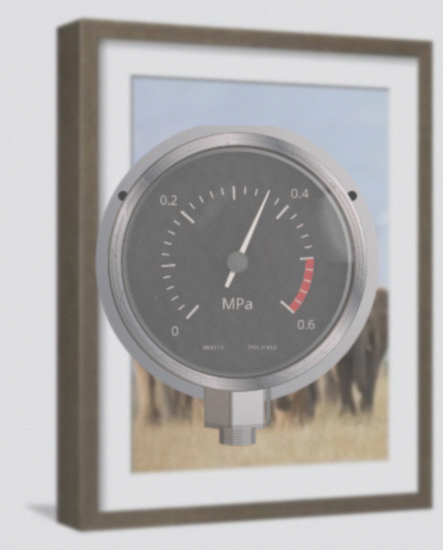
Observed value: 0.36,MPa
